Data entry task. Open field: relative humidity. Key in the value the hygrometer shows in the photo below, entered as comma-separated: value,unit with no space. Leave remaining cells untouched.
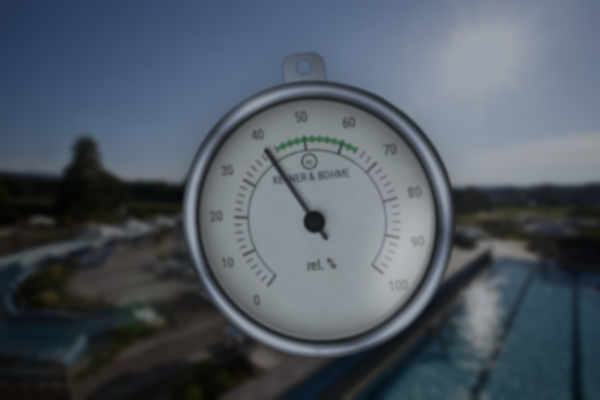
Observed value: 40,%
